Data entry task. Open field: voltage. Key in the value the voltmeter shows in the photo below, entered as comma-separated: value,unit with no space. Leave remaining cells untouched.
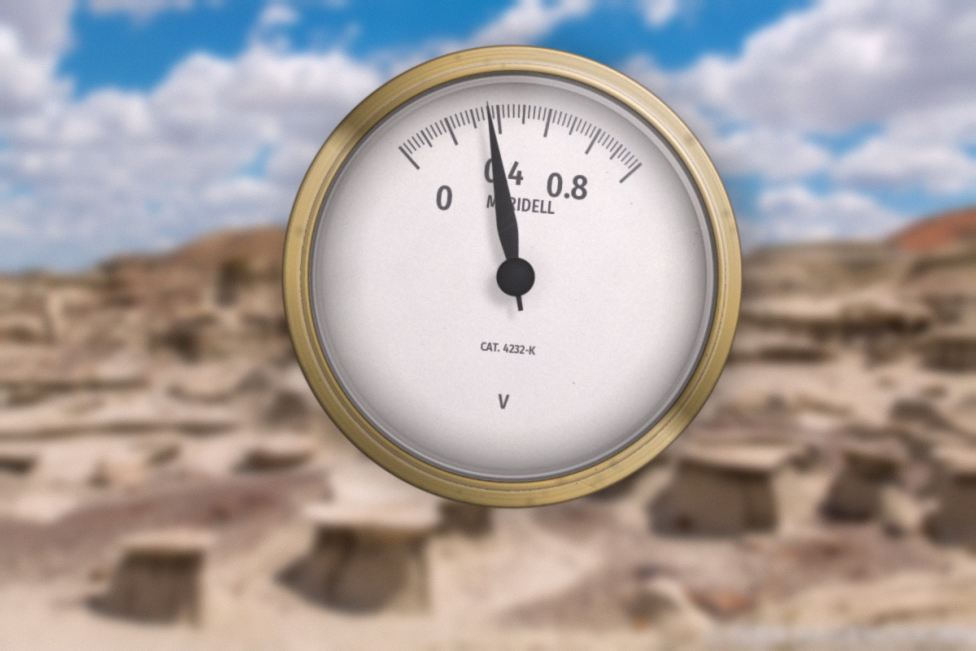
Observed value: 0.36,V
